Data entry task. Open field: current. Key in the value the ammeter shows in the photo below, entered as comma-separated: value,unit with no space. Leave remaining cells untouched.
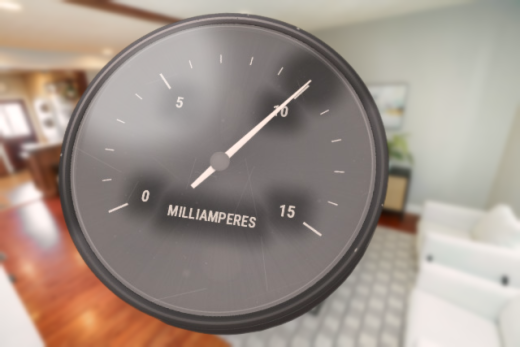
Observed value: 10,mA
